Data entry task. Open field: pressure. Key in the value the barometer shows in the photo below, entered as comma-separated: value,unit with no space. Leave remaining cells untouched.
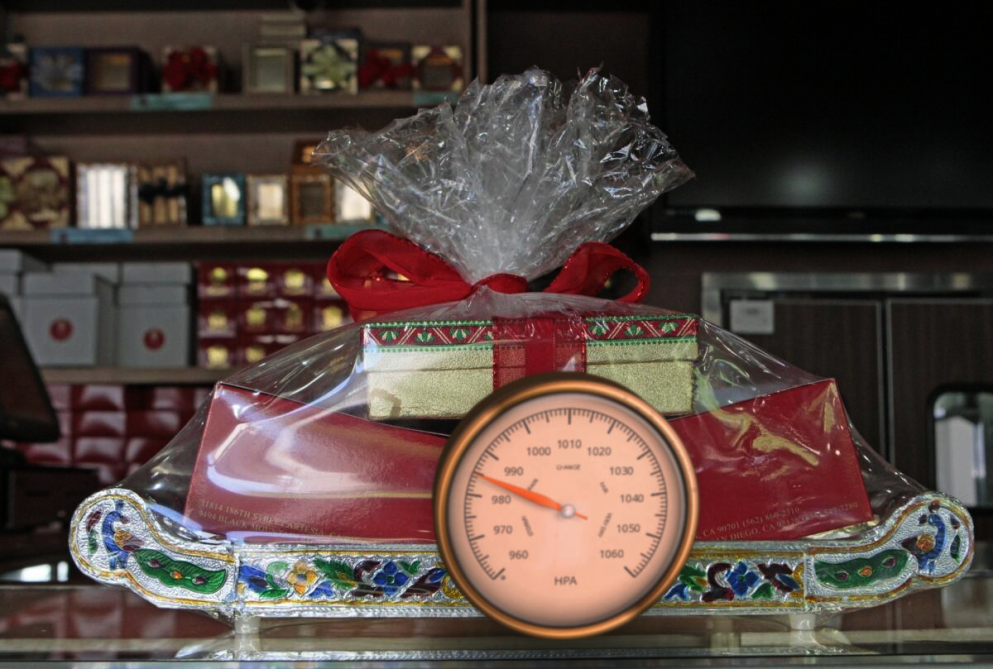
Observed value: 985,hPa
